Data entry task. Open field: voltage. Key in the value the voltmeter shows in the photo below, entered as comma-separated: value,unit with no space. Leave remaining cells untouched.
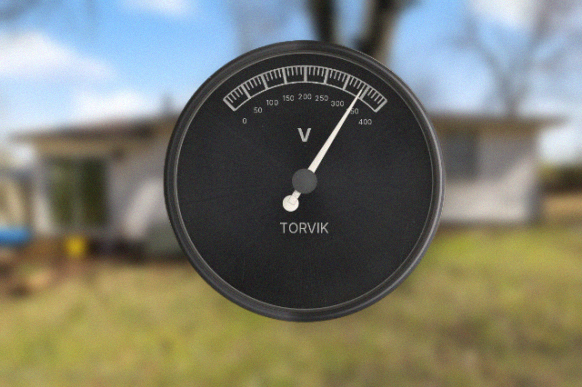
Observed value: 340,V
